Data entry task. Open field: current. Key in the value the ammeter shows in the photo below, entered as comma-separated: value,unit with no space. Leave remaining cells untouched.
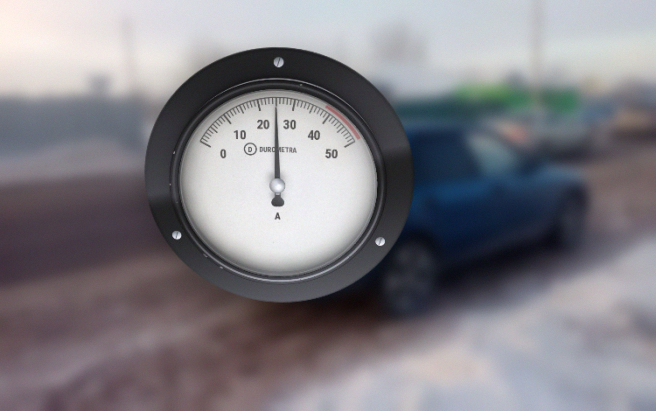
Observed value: 25,A
